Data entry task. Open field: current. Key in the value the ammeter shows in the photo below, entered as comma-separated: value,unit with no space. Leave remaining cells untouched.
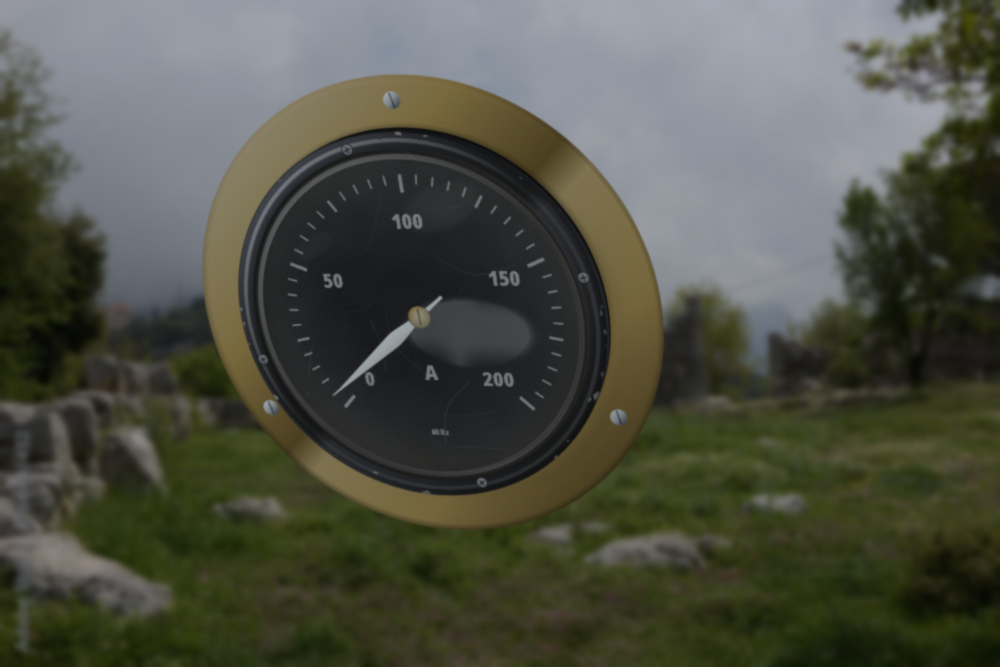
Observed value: 5,A
